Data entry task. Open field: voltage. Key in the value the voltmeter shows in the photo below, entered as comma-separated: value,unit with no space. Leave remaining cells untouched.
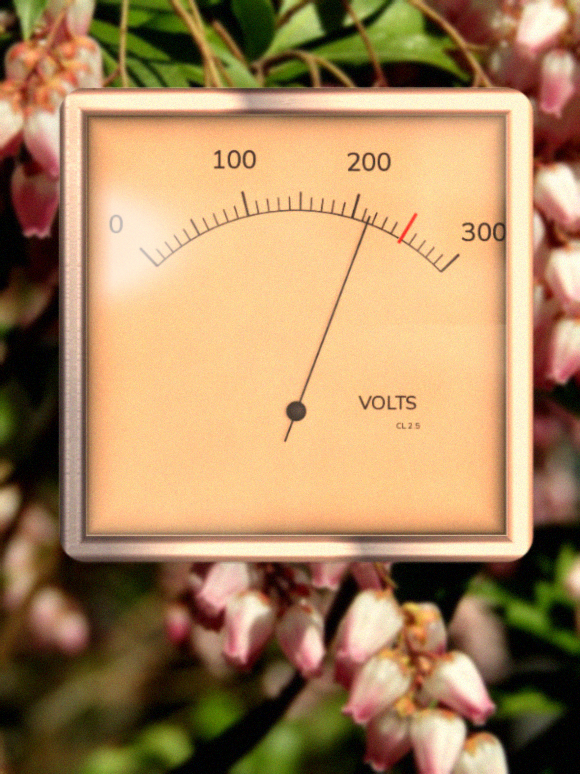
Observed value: 215,V
